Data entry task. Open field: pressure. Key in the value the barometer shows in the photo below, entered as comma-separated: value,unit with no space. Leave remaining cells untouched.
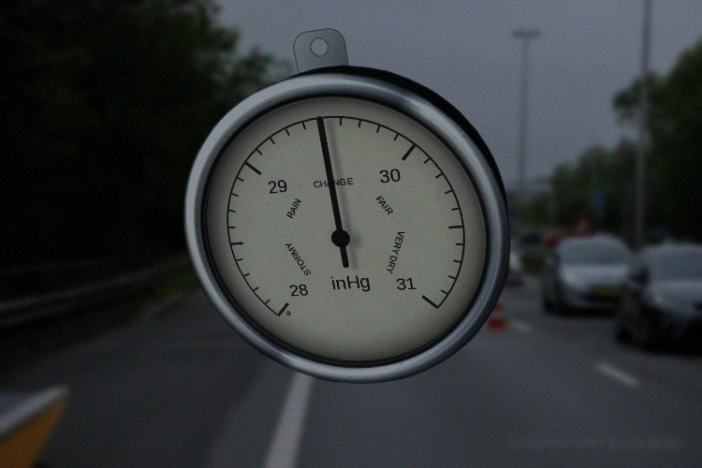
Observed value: 29.5,inHg
